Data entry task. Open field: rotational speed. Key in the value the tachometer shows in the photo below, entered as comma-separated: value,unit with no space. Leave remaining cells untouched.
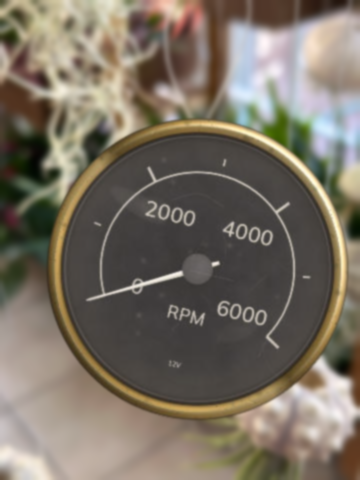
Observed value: 0,rpm
